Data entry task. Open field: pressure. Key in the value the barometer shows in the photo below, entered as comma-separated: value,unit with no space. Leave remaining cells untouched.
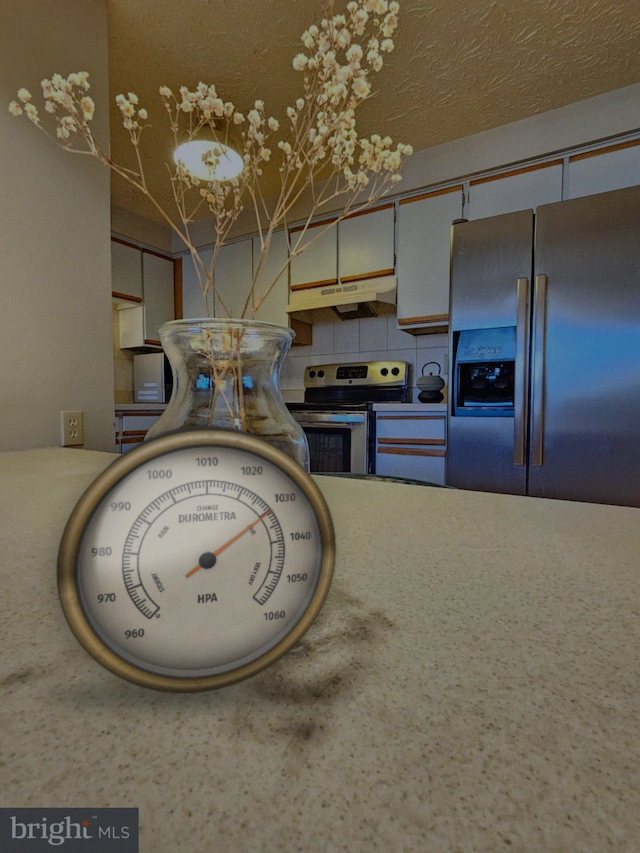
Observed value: 1030,hPa
